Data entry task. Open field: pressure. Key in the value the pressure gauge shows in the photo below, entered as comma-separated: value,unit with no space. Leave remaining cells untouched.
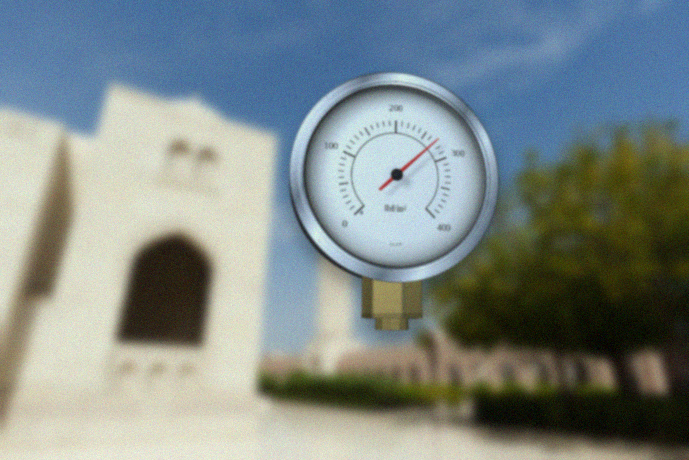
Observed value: 270,psi
